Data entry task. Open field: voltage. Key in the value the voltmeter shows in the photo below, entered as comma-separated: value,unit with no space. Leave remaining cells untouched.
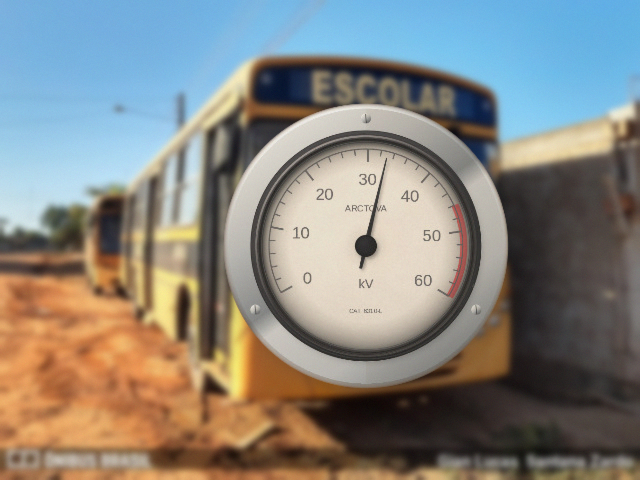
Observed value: 33,kV
